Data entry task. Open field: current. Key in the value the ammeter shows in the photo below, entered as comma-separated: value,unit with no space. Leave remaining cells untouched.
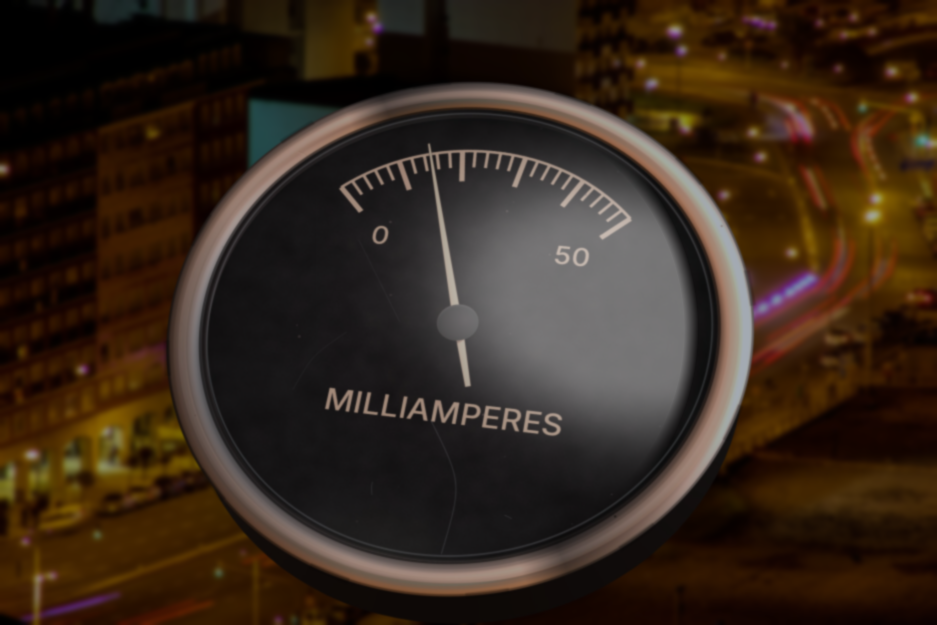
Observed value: 15,mA
